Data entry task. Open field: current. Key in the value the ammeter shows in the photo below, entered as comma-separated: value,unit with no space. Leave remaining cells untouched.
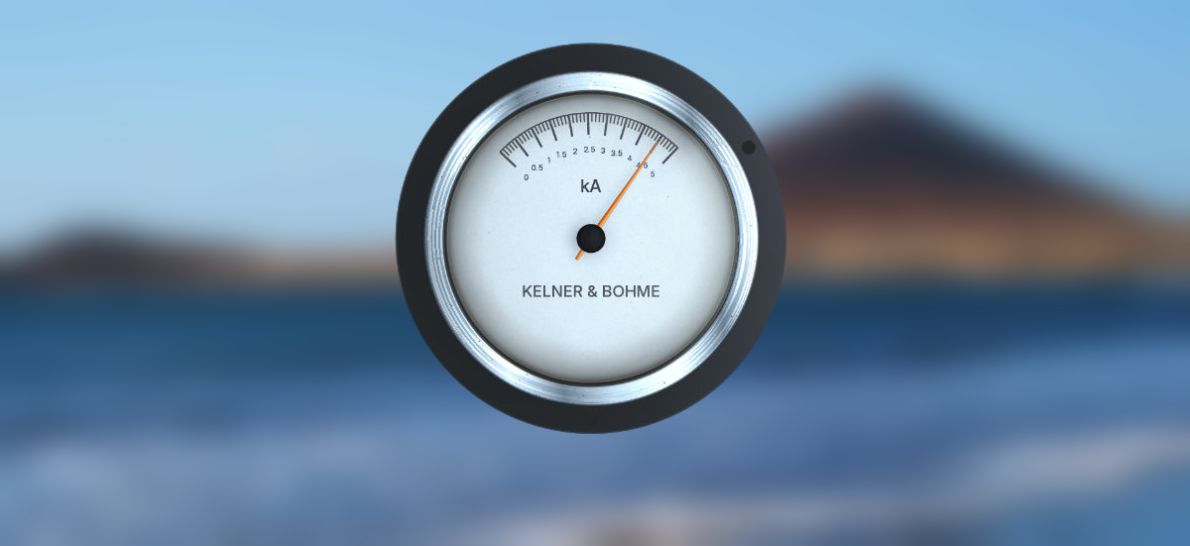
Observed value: 4.5,kA
